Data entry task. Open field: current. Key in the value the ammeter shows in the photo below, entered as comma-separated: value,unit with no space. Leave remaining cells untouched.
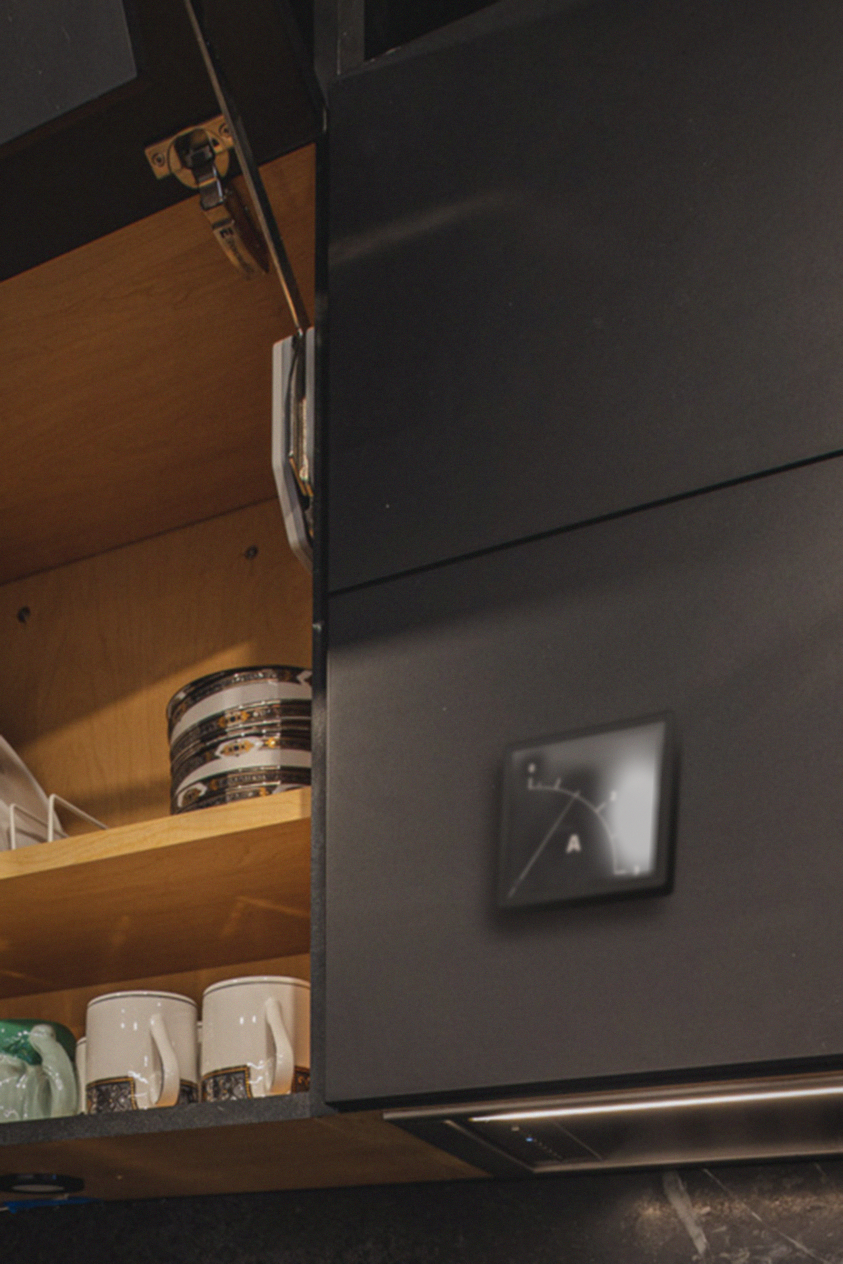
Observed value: 1.5,A
